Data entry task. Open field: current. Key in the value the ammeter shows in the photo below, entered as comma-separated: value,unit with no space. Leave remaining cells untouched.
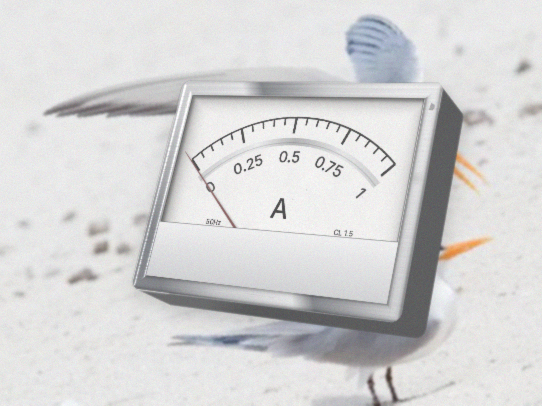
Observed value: 0,A
